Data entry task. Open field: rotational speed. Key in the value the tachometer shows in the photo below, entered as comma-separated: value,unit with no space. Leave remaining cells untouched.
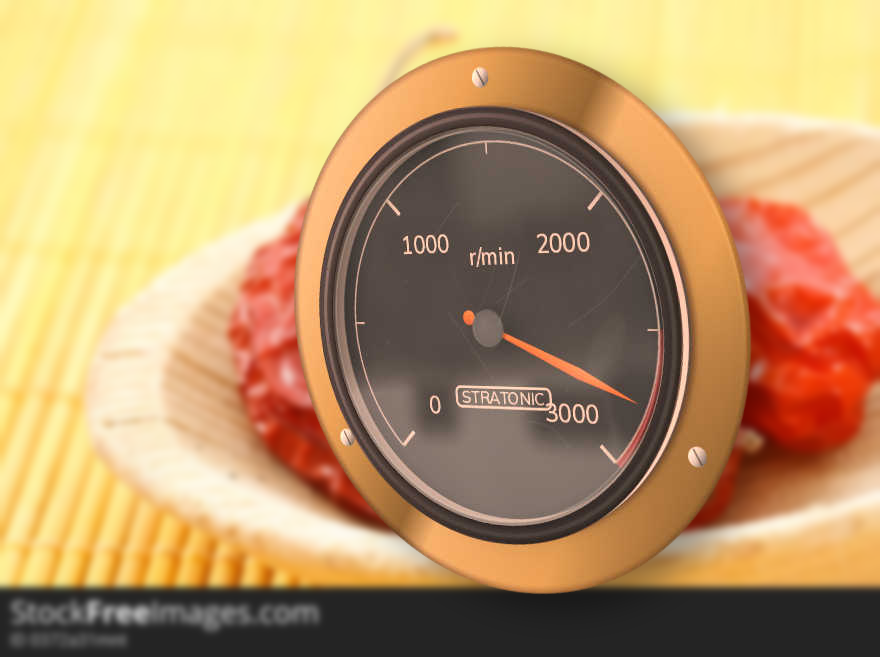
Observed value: 2750,rpm
